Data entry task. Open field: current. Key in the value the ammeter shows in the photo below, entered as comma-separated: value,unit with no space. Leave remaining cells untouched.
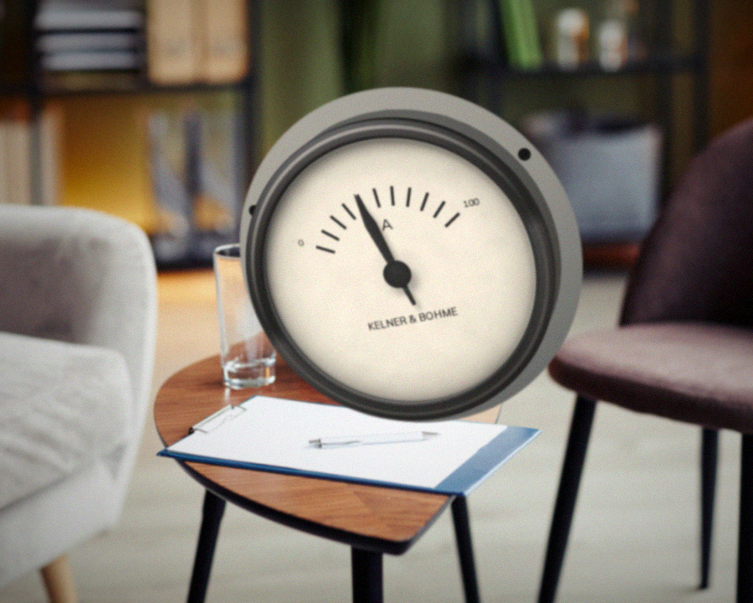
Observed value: 40,A
